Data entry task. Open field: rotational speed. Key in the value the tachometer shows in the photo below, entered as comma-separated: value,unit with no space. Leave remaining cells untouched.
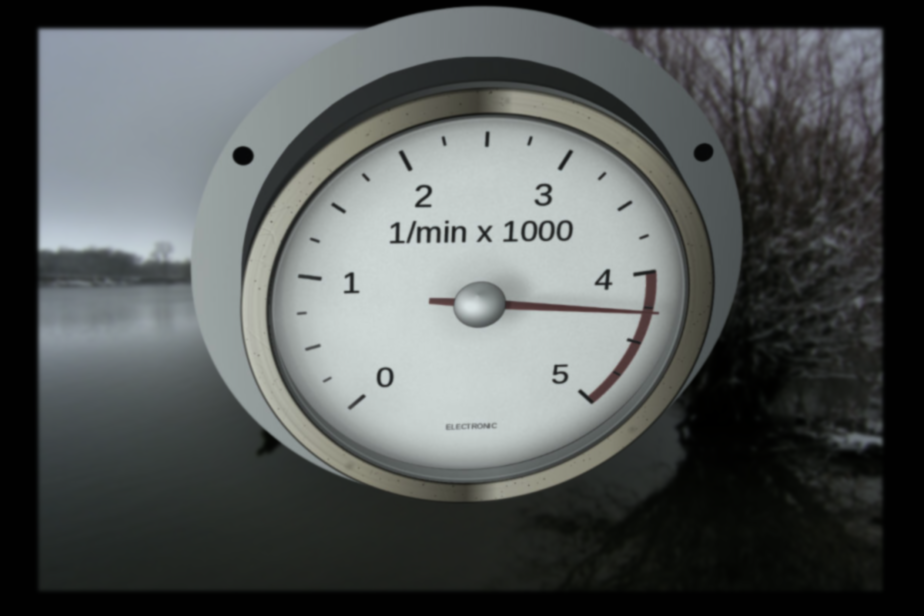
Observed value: 4250,rpm
